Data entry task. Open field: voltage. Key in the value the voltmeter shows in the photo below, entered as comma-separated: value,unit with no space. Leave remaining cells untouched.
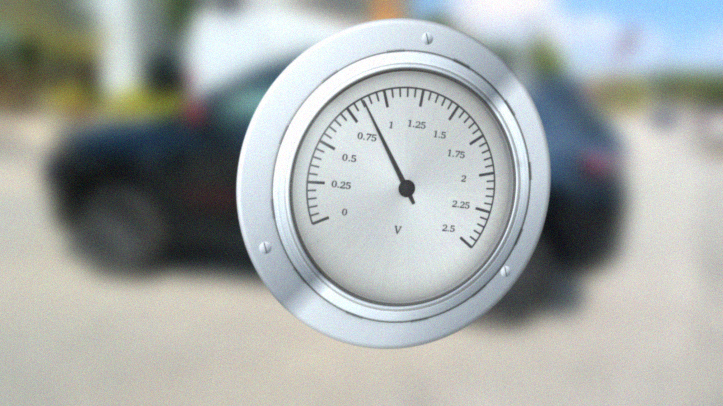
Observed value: 0.85,V
